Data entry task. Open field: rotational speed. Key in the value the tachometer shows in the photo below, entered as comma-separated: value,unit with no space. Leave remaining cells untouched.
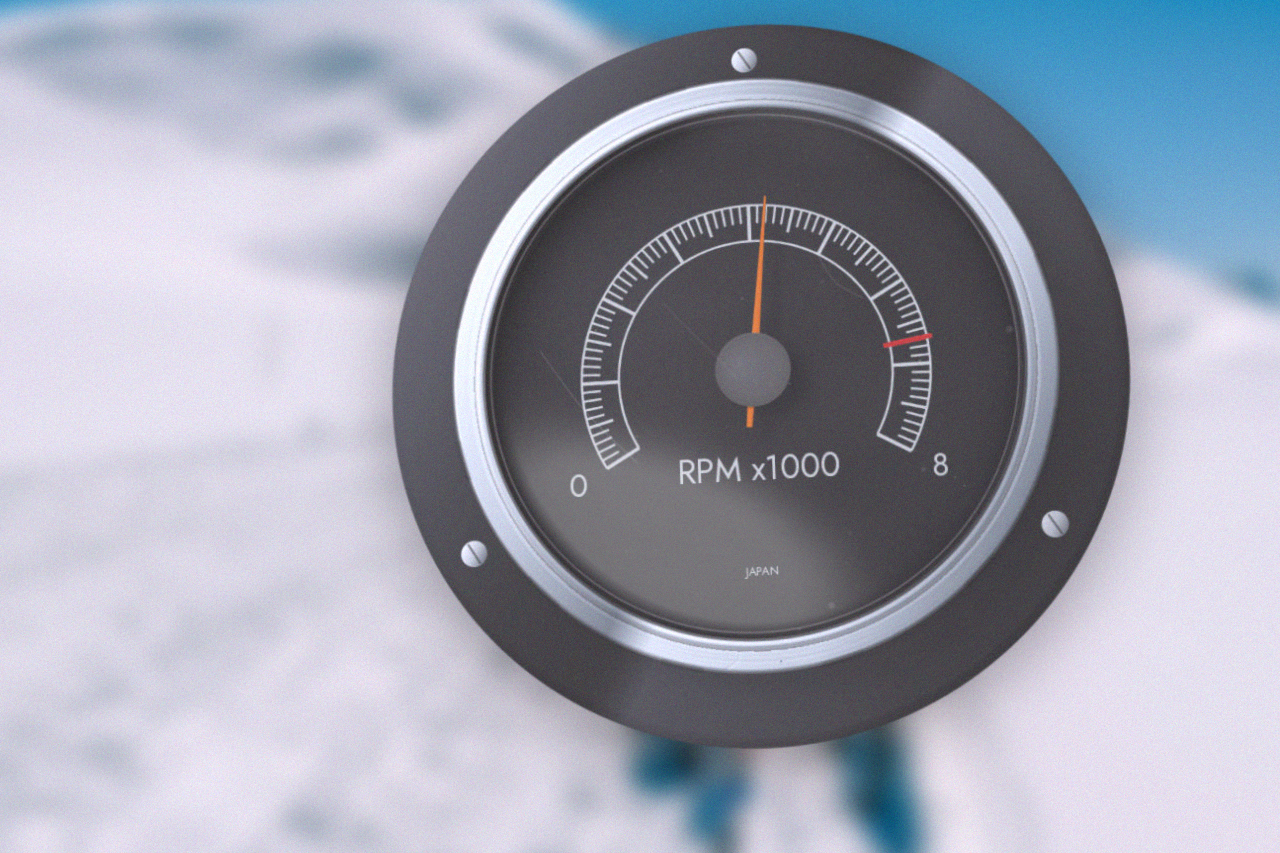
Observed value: 4200,rpm
